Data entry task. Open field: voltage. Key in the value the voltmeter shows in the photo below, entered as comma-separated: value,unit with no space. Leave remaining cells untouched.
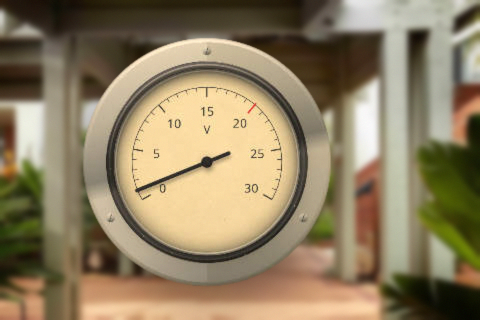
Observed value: 1,V
